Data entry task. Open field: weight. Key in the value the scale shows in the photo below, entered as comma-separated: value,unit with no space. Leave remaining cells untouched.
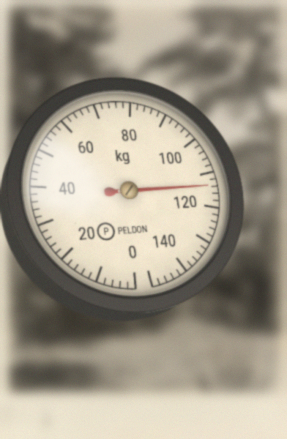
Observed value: 114,kg
